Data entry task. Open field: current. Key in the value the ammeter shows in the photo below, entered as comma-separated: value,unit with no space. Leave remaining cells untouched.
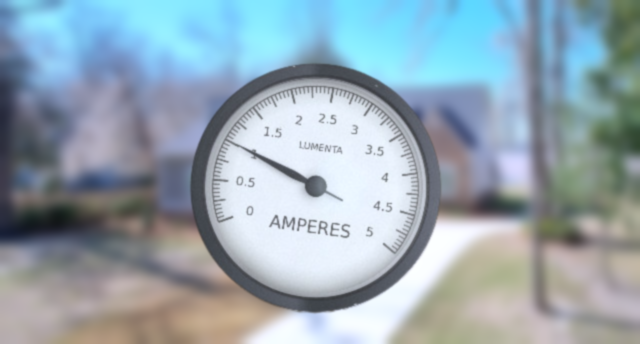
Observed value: 1,A
